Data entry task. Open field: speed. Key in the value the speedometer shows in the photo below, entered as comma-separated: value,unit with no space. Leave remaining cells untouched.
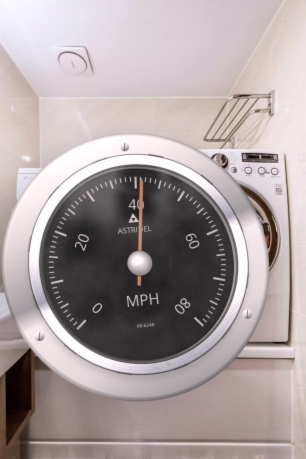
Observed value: 41,mph
